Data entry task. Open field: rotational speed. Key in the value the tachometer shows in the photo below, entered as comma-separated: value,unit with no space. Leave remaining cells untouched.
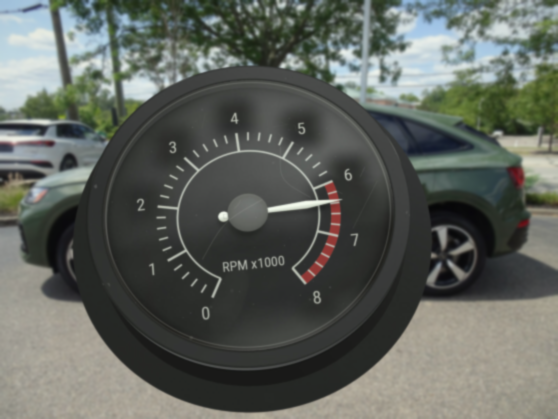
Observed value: 6400,rpm
